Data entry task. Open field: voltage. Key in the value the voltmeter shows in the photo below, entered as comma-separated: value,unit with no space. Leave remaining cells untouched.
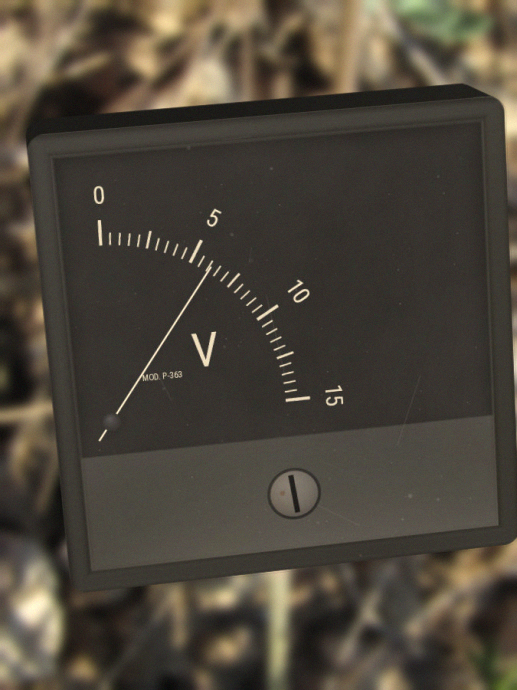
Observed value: 6,V
